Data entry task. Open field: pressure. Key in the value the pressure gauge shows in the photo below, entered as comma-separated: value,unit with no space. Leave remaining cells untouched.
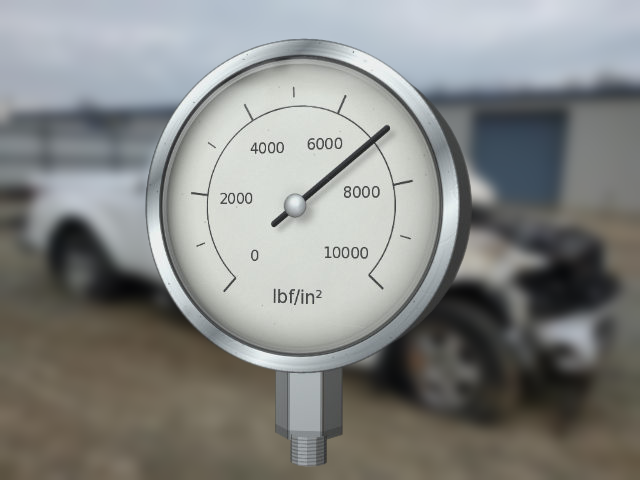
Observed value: 7000,psi
